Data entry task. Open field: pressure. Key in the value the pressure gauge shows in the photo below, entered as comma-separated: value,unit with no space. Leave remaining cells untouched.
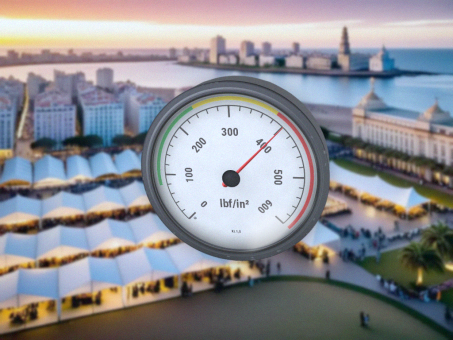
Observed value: 400,psi
